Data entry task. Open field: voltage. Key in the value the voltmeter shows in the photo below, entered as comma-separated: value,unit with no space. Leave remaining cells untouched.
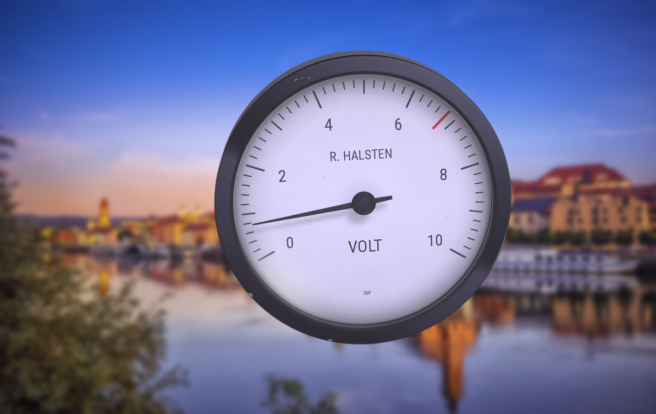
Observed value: 0.8,V
